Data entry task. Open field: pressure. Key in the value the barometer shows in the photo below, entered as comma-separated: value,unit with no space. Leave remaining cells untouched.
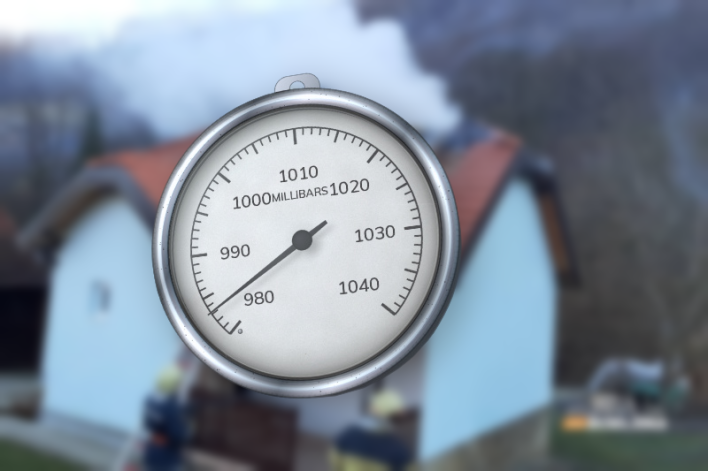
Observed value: 983,mbar
